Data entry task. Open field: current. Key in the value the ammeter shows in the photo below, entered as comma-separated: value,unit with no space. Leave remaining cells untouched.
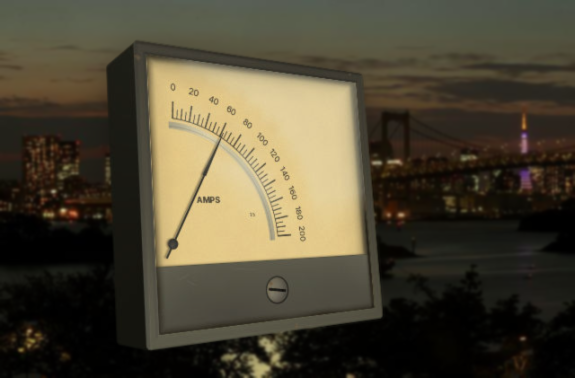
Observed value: 60,A
